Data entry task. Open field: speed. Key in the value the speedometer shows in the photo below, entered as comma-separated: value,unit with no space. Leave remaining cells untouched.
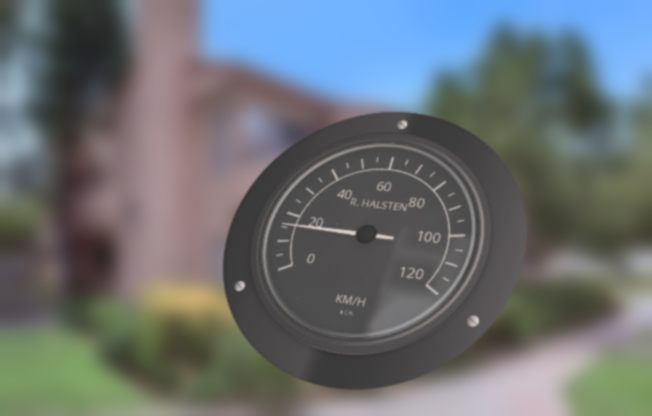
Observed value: 15,km/h
